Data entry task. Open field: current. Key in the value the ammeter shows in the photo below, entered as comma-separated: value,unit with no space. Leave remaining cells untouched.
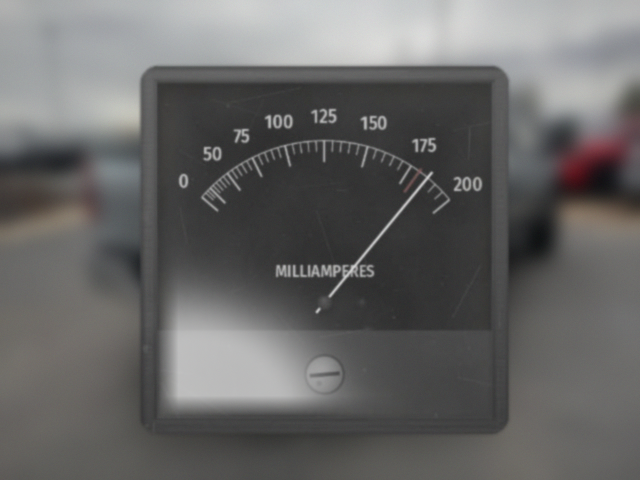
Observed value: 185,mA
